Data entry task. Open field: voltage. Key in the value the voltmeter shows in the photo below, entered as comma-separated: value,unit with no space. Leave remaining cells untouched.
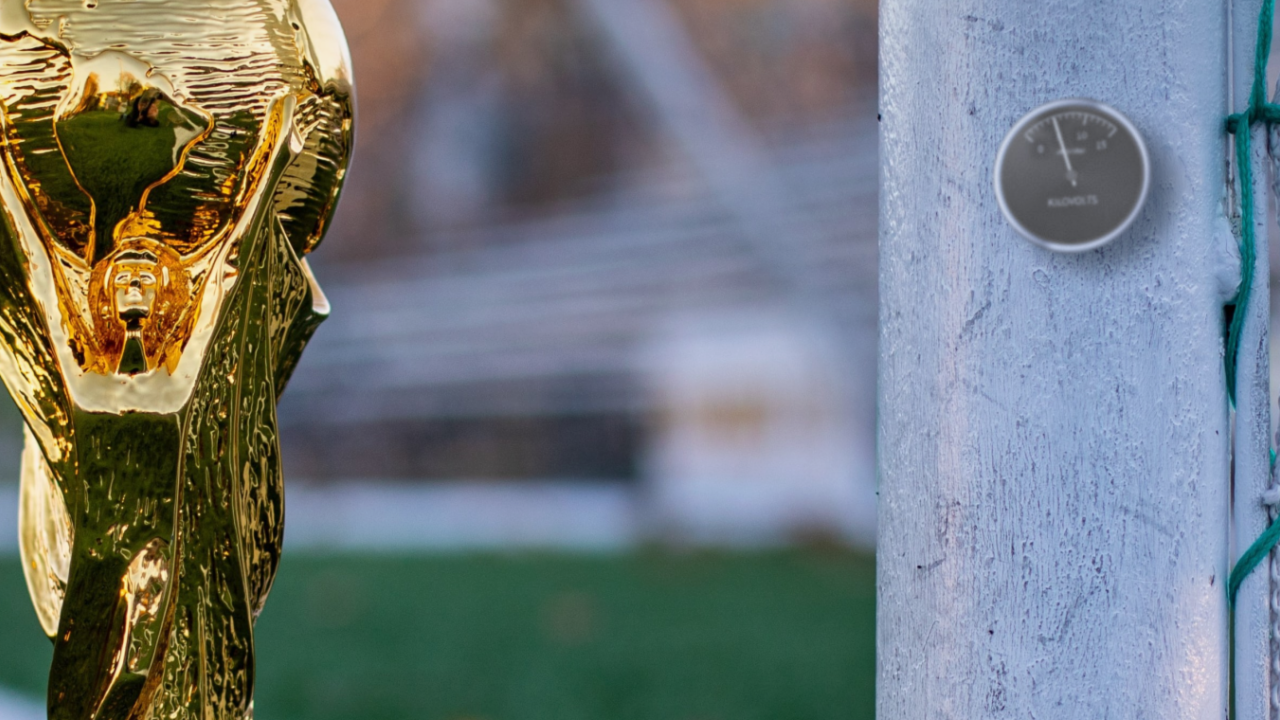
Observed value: 5,kV
